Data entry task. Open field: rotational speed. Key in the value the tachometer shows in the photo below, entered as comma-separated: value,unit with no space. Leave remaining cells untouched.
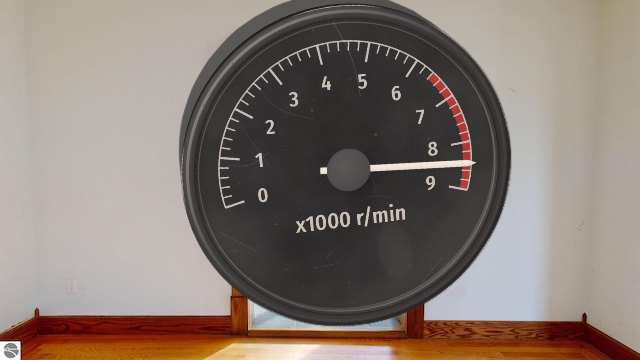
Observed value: 8400,rpm
